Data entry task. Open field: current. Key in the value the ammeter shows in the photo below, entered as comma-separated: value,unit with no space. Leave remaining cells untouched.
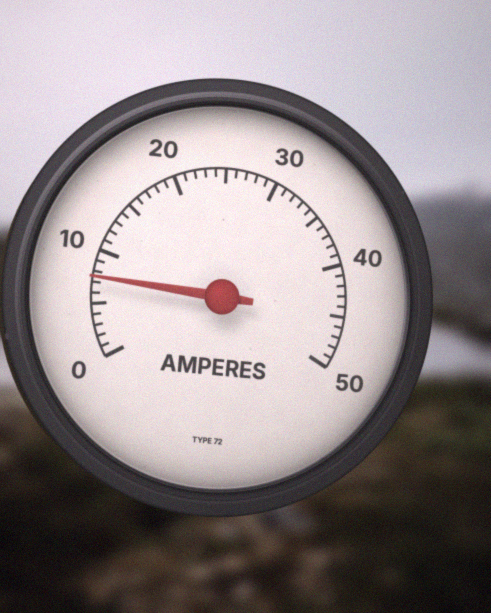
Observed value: 7.5,A
